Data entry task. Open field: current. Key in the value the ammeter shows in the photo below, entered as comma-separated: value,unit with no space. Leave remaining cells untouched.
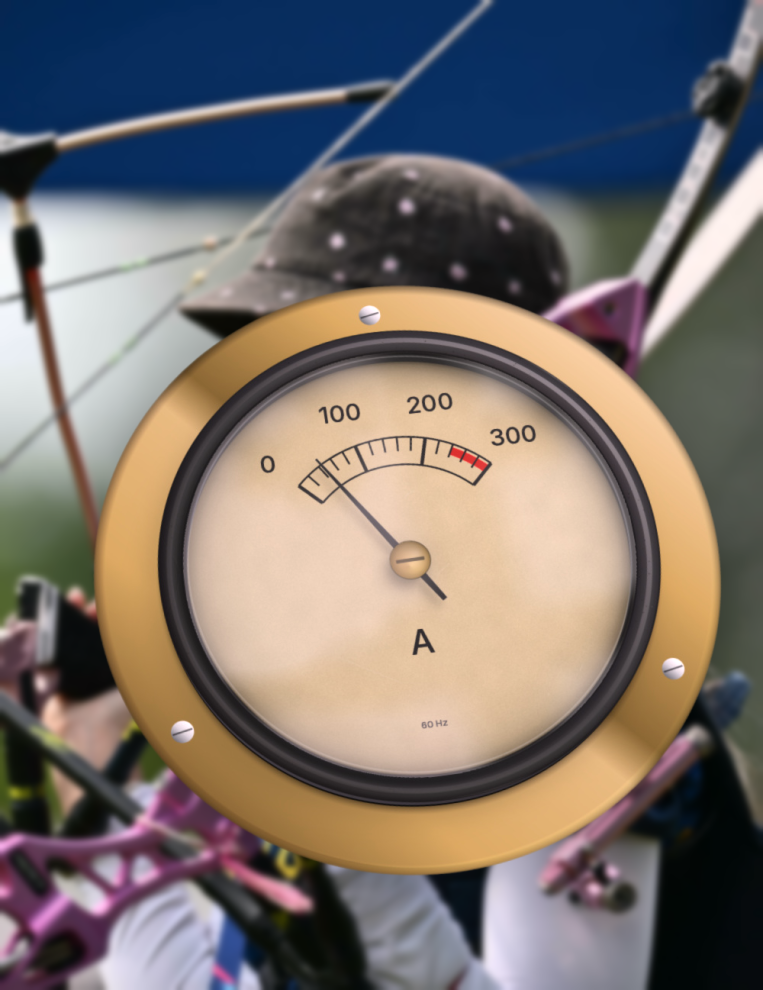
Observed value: 40,A
